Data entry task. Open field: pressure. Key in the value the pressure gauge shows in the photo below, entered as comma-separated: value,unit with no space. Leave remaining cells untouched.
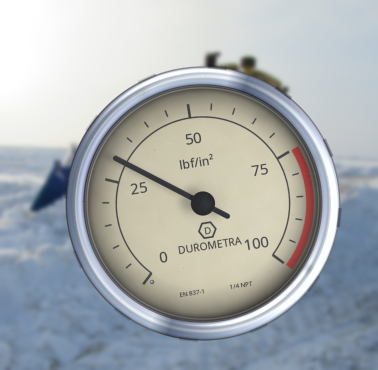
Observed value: 30,psi
